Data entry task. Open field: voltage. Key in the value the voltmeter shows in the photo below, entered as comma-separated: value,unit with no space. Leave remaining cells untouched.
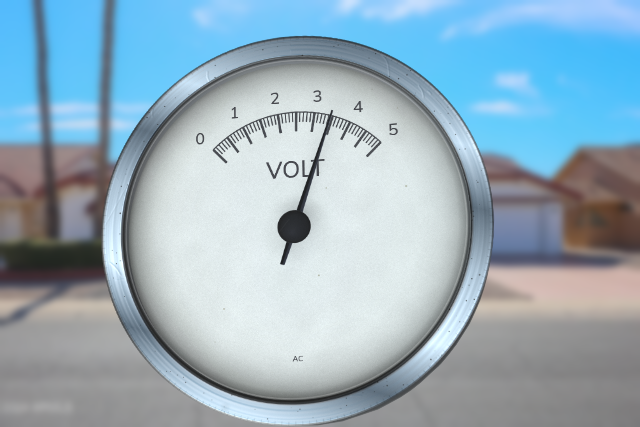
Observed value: 3.5,V
